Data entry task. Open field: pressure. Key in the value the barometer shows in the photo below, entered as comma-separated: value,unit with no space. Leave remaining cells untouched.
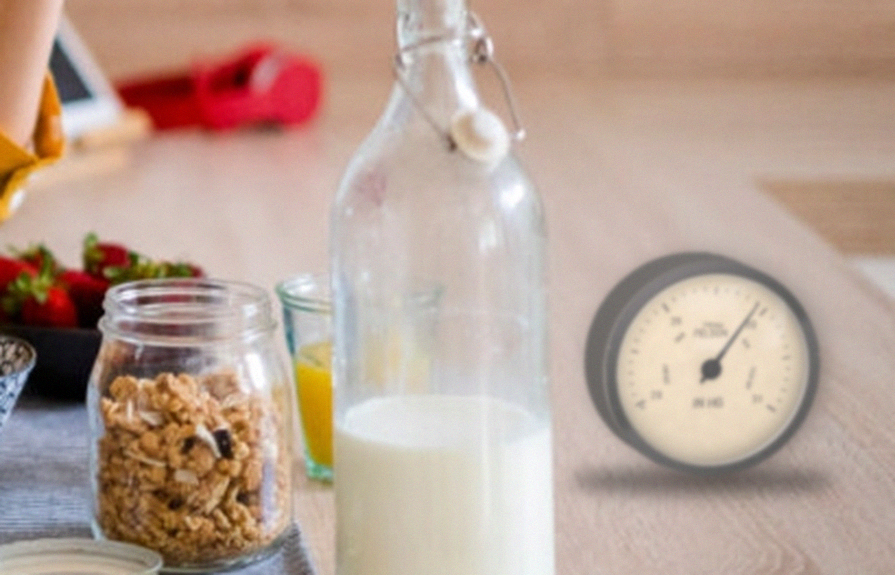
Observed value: 29.9,inHg
